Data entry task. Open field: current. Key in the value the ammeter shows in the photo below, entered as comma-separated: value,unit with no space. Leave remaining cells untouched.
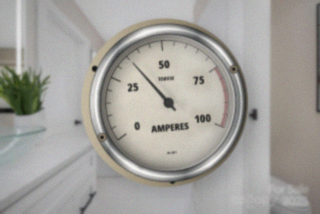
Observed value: 35,A
